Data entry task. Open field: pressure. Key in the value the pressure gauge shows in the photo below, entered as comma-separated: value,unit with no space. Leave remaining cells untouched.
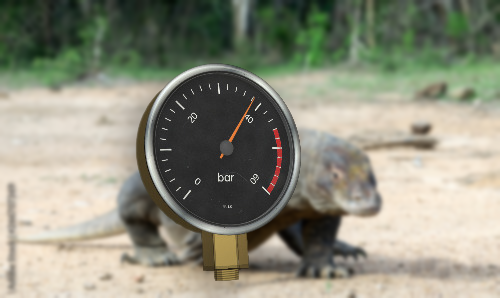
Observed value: 38,bar
